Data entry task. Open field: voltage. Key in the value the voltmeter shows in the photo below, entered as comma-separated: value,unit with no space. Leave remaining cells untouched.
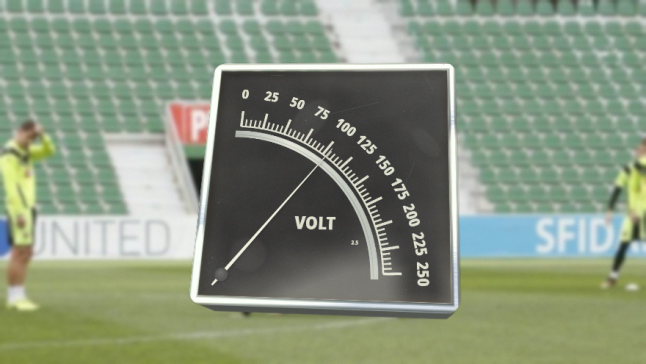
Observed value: 105,V
